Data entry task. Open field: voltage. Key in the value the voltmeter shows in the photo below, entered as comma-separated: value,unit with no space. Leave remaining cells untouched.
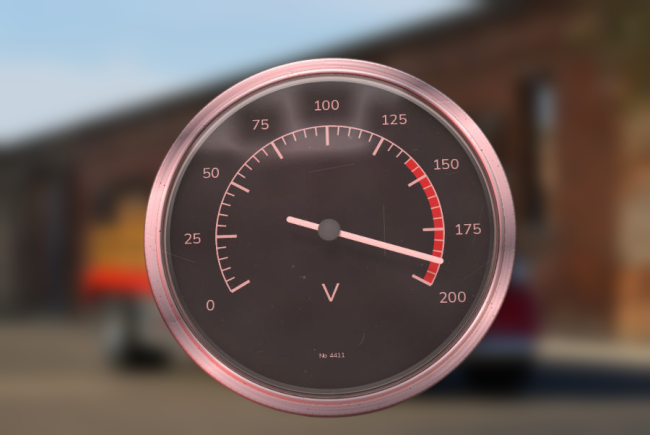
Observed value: 190,V
